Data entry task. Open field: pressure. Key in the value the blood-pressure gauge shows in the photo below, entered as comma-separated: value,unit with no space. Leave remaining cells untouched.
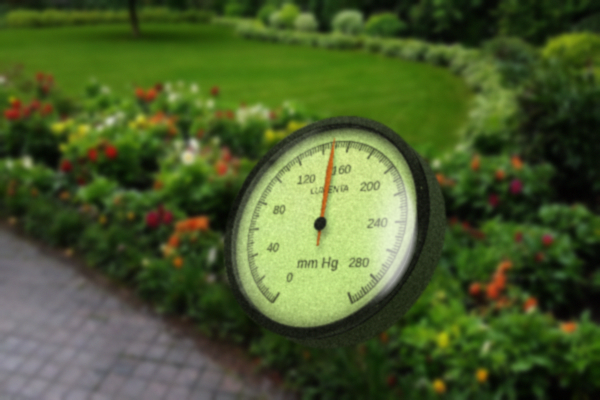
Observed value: 150,mmHg
